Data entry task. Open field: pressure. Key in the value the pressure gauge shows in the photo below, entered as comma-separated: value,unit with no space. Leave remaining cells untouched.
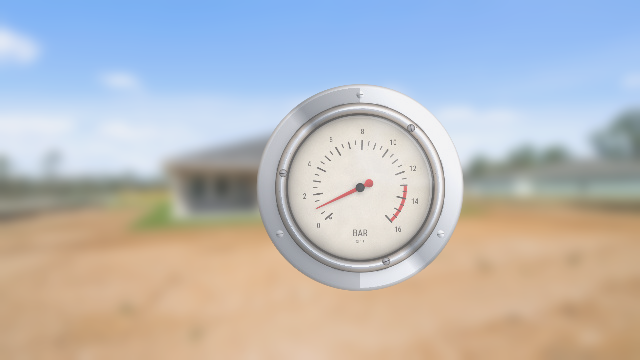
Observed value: 1,bar
